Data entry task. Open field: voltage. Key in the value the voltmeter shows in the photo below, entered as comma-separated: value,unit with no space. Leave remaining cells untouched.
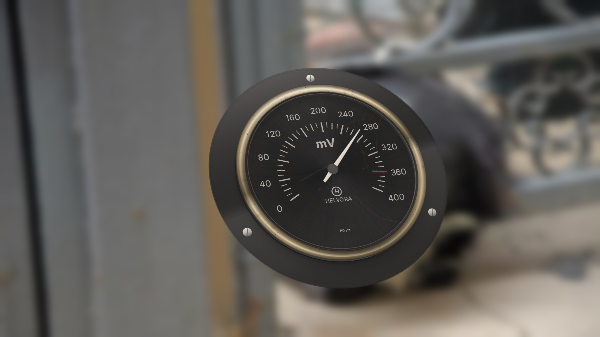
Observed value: 270,mV
